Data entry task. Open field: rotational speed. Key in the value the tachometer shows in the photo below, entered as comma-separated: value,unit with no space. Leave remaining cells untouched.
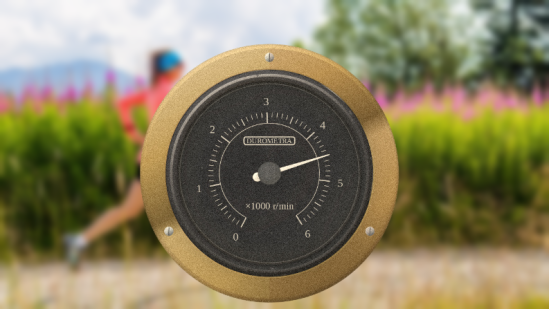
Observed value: 4500,rpm
